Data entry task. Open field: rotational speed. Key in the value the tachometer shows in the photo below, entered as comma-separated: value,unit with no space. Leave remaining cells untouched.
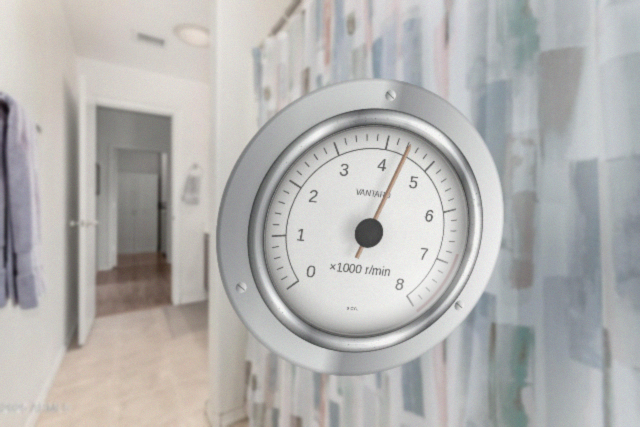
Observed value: 4400,rpm
